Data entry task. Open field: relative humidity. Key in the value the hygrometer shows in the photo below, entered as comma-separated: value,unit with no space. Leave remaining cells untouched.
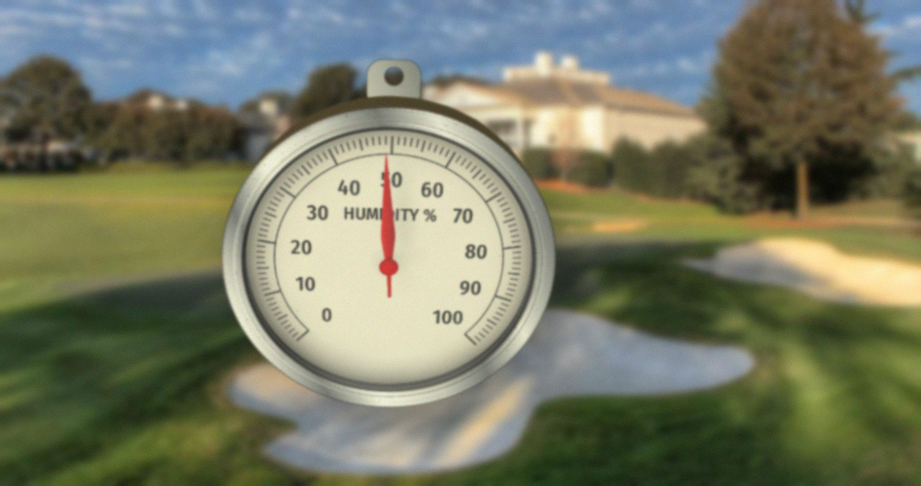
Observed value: 49,%
